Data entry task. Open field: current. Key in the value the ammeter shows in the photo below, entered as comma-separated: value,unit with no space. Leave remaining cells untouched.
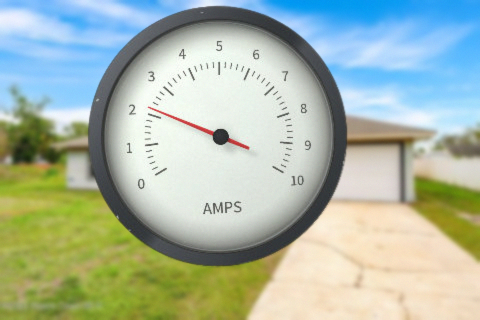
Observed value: 2.2,A
